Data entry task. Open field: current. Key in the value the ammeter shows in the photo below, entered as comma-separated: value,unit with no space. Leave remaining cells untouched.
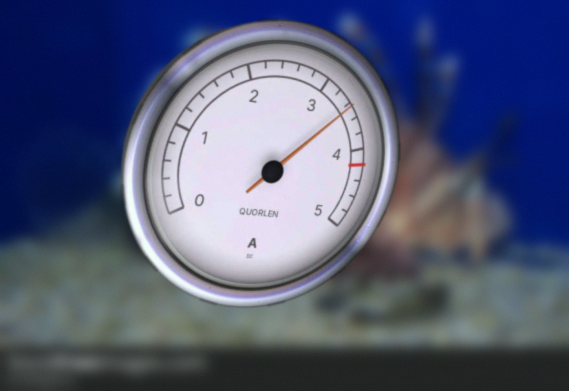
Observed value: 3.4,A
